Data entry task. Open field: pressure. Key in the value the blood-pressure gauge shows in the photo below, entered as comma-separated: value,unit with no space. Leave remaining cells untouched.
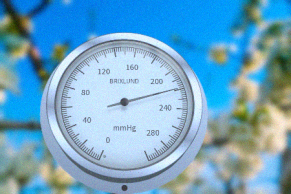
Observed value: 220,mmHg
